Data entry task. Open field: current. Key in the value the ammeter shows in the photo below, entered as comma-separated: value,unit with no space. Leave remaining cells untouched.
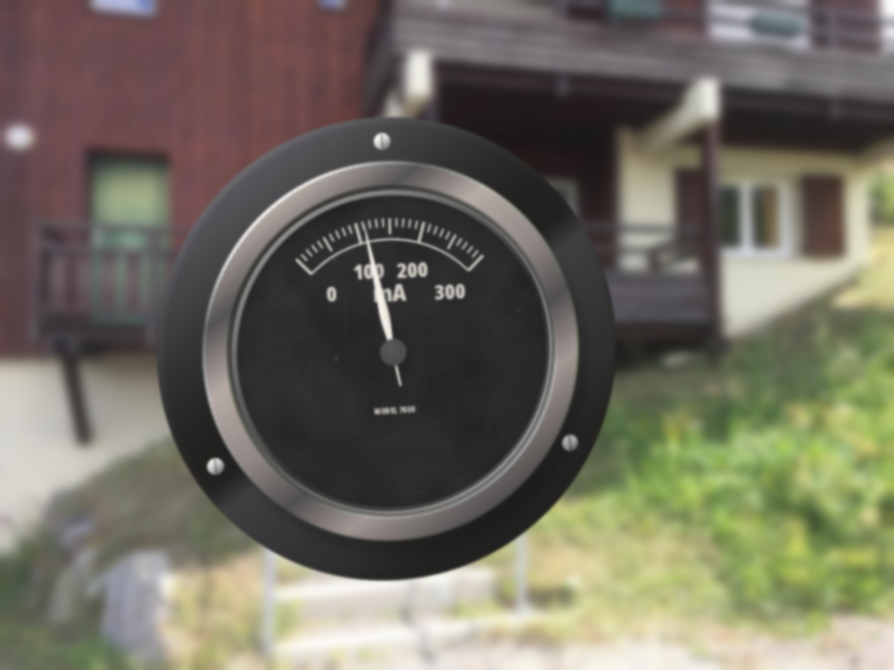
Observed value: 110,mA
